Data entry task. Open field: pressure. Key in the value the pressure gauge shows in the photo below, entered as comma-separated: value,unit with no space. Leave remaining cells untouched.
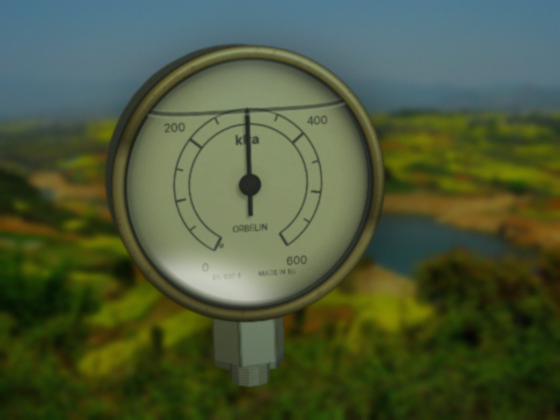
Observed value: 300,kPa
